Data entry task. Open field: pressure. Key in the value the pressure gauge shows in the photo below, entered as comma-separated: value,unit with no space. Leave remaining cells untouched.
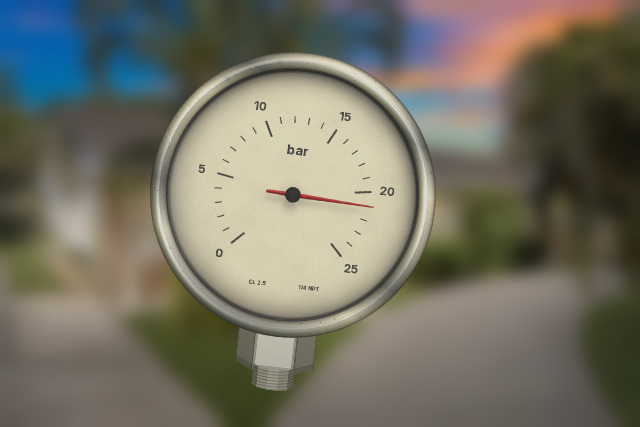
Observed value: 21,bar
